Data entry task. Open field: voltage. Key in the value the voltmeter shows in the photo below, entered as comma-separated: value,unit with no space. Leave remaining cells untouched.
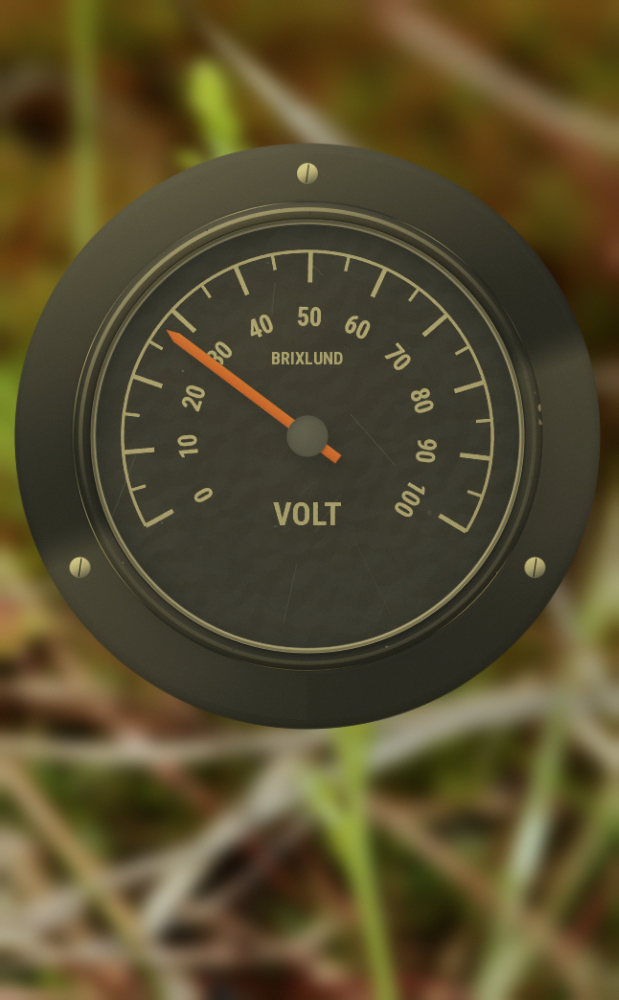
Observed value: 27.5,V
